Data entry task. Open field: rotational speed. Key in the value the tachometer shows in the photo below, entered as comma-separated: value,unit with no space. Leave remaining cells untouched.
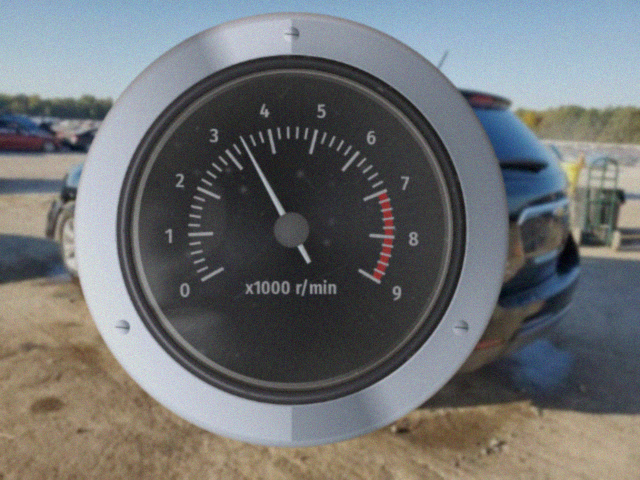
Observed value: 3400,rpm
